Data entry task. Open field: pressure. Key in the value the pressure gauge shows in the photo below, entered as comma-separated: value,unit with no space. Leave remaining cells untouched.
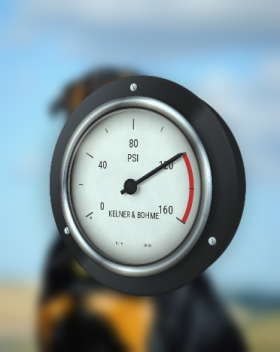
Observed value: 120,psi
